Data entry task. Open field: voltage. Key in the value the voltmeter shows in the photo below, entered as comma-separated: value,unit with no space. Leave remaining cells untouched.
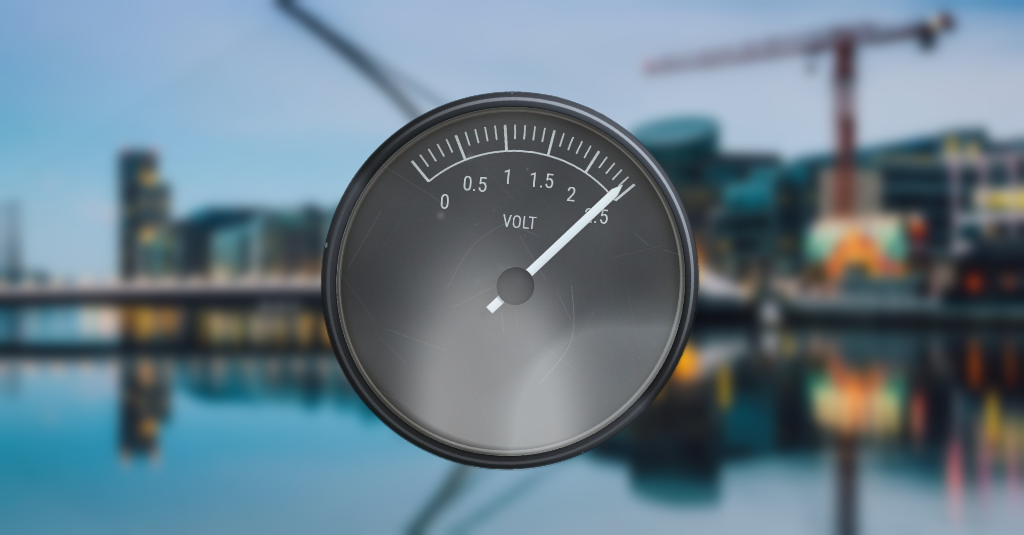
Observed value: 2.4,V
